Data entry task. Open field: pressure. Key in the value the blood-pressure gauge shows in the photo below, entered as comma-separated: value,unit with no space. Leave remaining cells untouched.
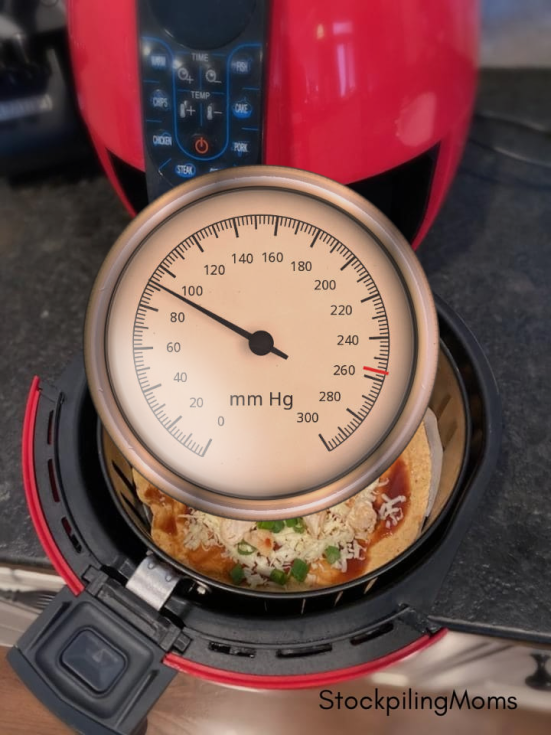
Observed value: 92,mmHg
